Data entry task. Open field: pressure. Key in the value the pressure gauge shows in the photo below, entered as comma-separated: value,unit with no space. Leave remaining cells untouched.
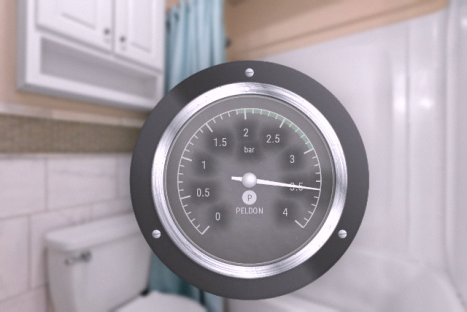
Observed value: 3.5,bar
